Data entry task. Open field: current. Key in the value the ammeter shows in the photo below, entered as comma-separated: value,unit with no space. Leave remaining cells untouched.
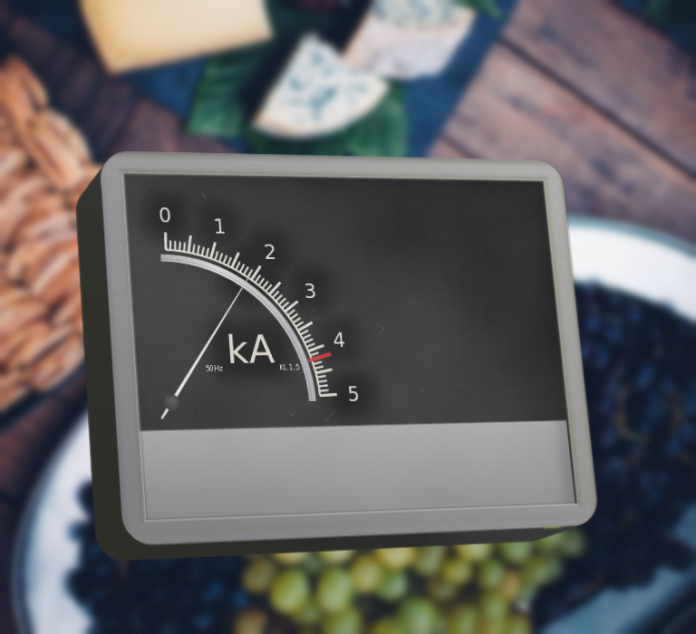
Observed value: 1.9,kA
